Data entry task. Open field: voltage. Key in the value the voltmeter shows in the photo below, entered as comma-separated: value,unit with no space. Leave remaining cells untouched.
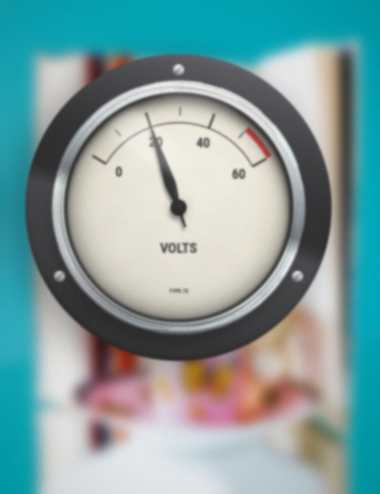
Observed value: 20,V
